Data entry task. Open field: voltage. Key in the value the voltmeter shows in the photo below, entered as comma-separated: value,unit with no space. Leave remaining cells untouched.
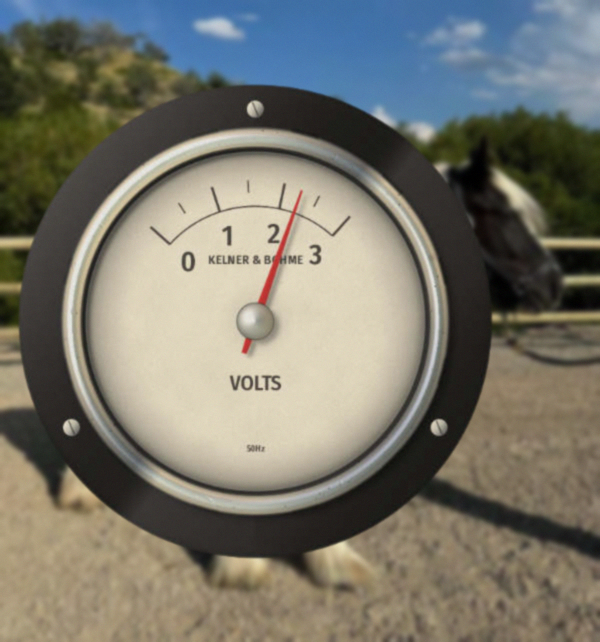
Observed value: 2.25,V
